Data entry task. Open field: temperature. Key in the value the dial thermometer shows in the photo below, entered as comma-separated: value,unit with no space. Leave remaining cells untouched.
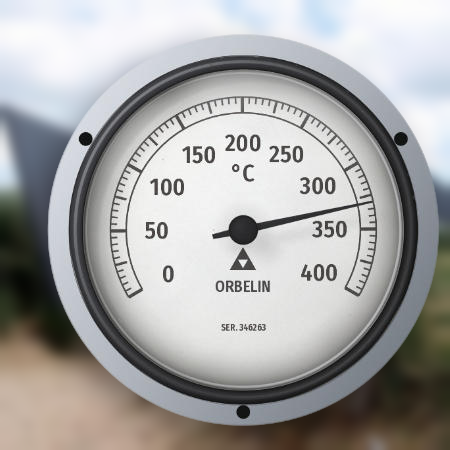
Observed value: 330,°C
